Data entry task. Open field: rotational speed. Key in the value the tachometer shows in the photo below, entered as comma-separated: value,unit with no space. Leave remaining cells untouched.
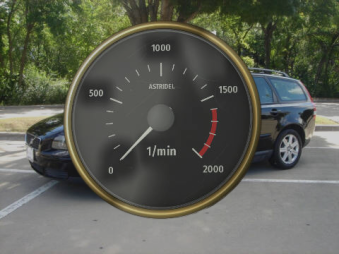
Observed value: 0,rpm
